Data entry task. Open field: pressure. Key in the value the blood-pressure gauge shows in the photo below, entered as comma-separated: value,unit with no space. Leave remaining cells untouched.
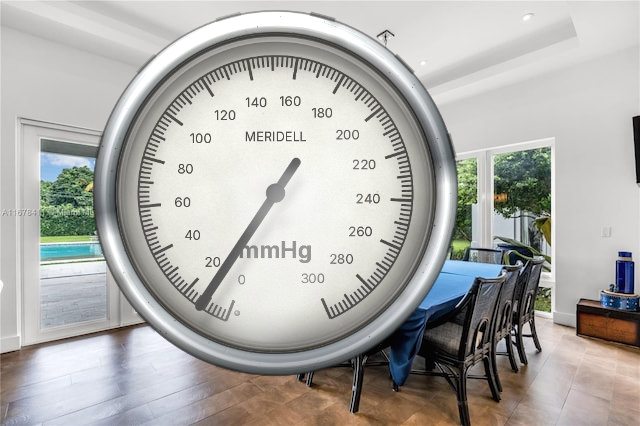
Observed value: 12,mmHg
